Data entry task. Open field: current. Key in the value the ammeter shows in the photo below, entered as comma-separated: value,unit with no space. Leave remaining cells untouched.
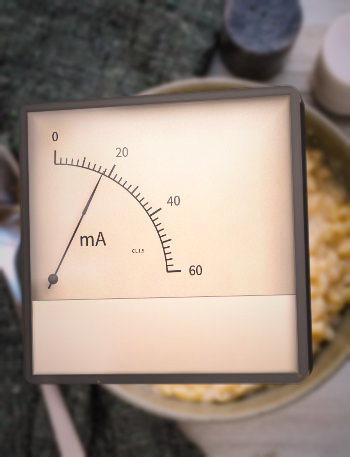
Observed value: 18,mA
